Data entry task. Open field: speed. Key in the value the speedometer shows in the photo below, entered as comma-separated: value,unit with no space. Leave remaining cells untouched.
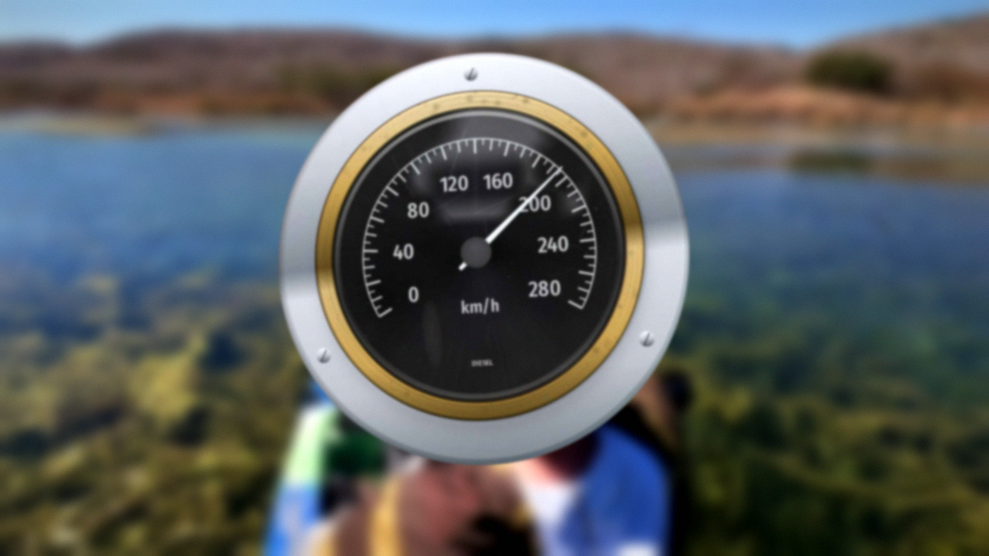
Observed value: 195,km/h
